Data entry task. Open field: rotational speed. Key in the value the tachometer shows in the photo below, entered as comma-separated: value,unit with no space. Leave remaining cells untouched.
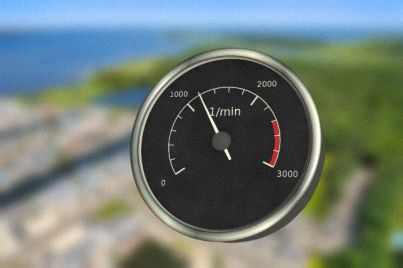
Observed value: 1200,rpm
